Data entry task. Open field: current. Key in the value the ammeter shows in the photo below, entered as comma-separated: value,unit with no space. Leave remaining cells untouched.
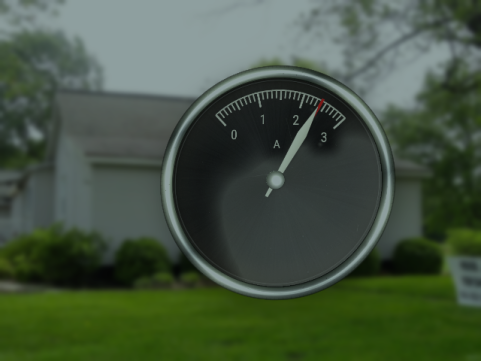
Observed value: 2.4,A
